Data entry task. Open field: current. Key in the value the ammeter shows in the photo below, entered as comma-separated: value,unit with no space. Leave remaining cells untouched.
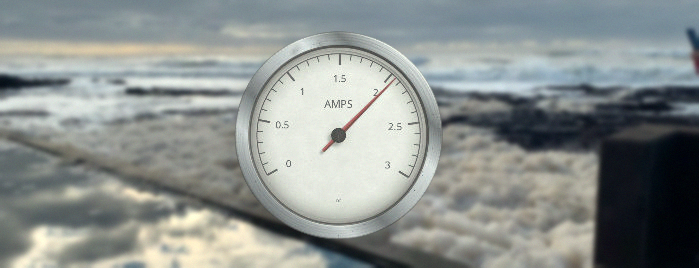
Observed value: 2.05,A
